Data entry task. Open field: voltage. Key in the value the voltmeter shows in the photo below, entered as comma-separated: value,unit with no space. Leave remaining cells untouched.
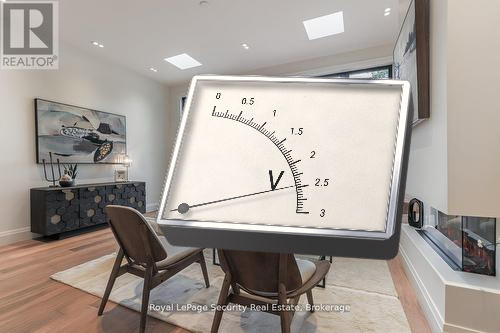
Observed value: 2.5,V
